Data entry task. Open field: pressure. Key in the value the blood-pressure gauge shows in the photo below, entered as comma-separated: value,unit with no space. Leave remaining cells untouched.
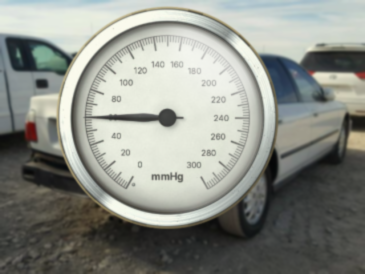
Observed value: 60,mmHg
